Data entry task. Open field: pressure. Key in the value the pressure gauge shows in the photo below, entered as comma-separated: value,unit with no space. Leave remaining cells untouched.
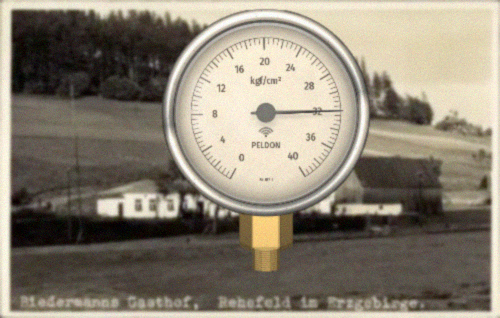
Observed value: 32,kg/cm²
